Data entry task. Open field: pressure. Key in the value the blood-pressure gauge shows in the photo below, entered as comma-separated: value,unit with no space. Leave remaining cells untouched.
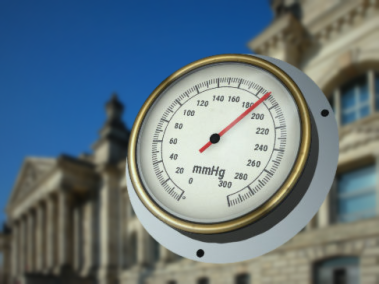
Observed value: 190,mmHg
